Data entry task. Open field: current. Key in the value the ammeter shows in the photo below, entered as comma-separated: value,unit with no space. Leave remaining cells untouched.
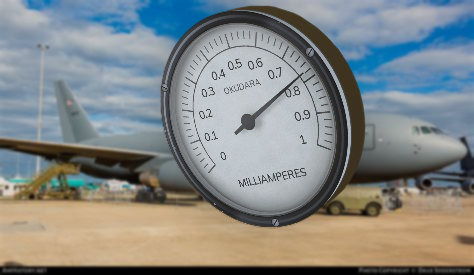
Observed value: 0.78,mA
